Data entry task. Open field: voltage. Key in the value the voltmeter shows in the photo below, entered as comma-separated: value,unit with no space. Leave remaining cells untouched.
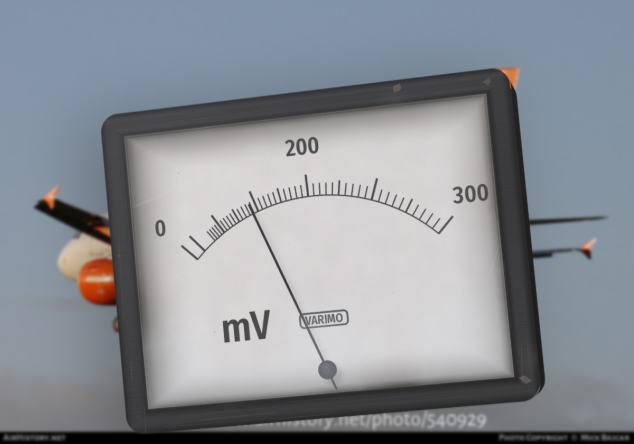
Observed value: 145,mV
